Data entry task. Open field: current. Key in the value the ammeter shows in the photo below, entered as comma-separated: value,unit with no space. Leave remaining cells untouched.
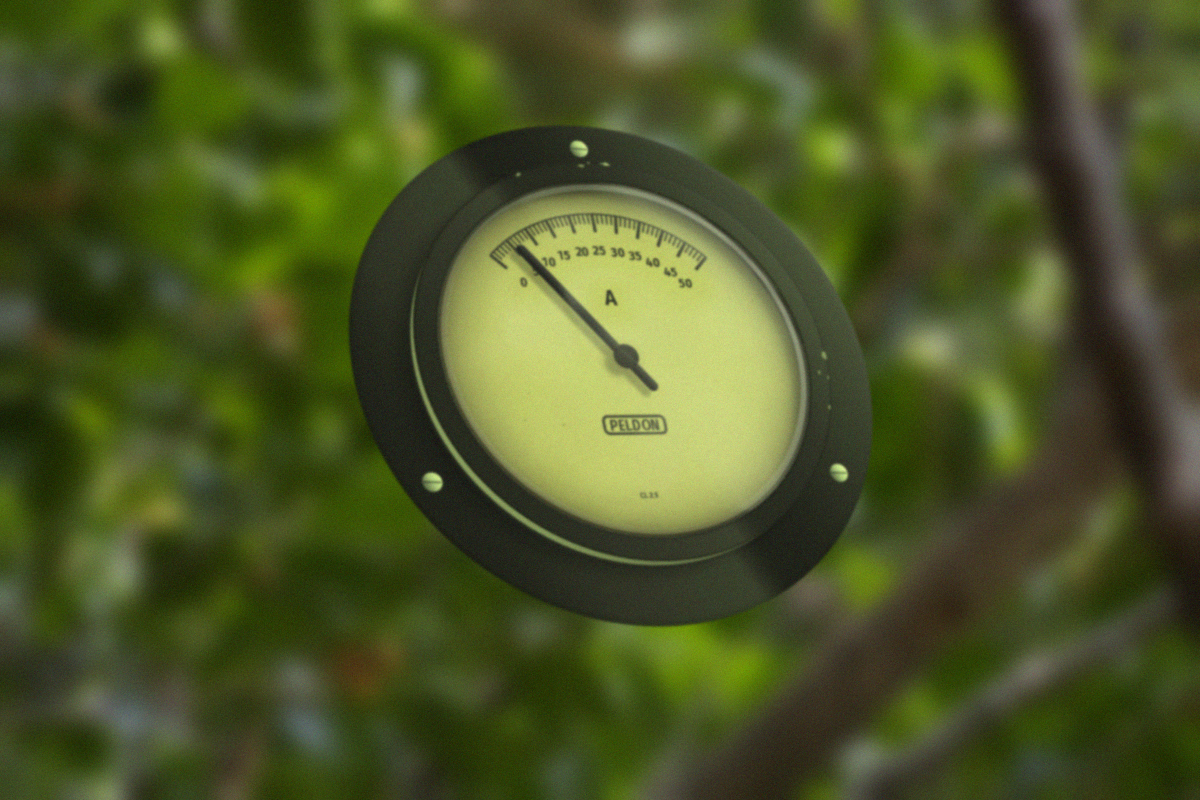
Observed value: 5,A
